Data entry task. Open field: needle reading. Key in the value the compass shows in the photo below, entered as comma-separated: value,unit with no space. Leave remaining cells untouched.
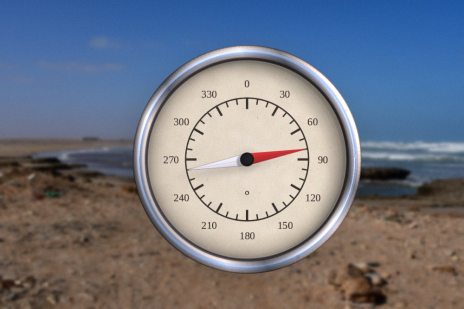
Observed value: 80,°
